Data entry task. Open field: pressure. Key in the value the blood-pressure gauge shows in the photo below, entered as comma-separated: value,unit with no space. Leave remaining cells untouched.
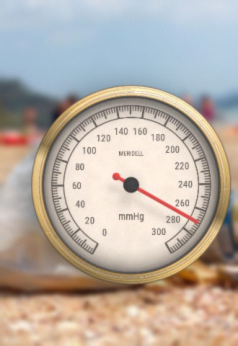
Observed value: 270,mmHg
